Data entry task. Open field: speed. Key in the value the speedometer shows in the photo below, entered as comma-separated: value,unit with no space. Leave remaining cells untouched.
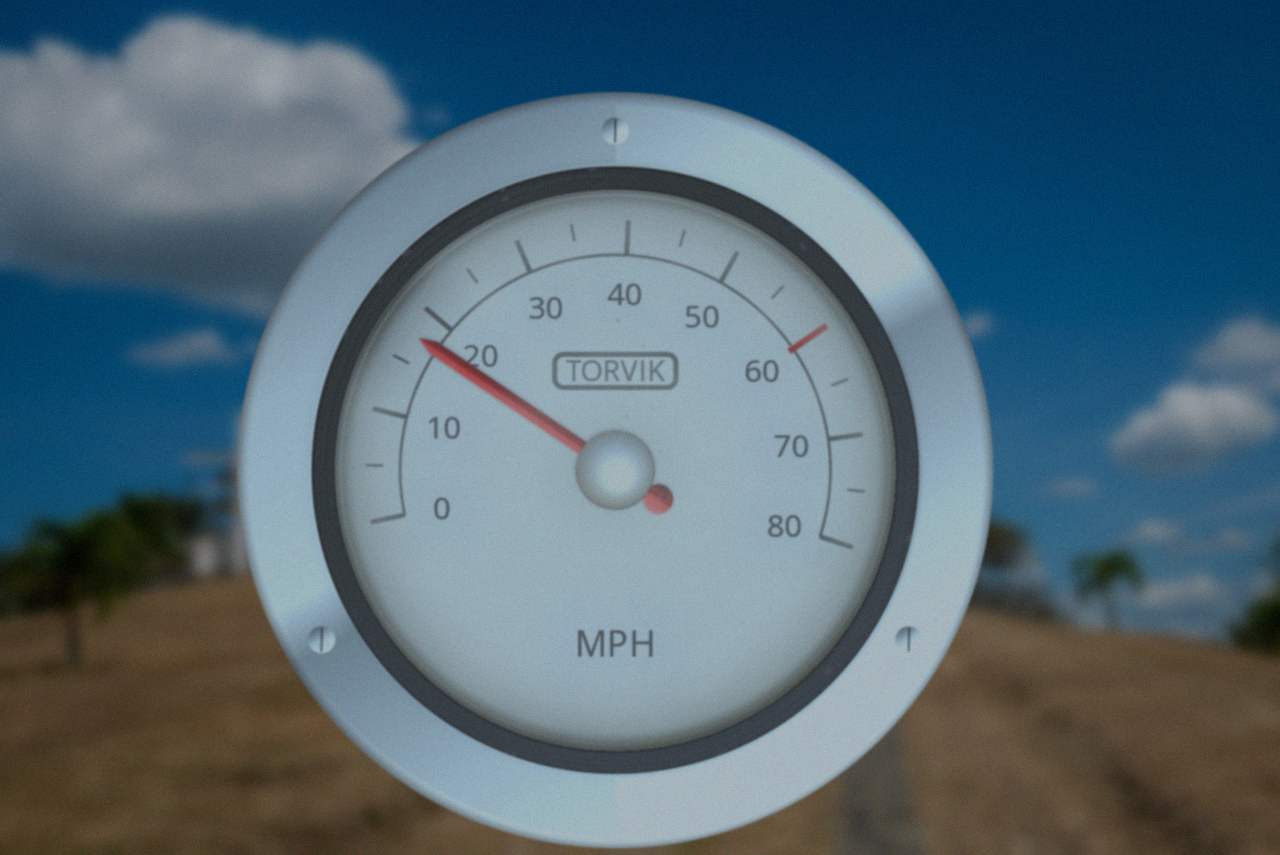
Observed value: 17.5,mph
